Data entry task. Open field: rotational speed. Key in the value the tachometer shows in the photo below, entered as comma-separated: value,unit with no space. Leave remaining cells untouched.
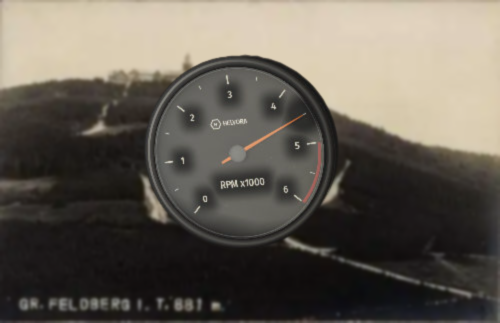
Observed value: 4500,rpm
